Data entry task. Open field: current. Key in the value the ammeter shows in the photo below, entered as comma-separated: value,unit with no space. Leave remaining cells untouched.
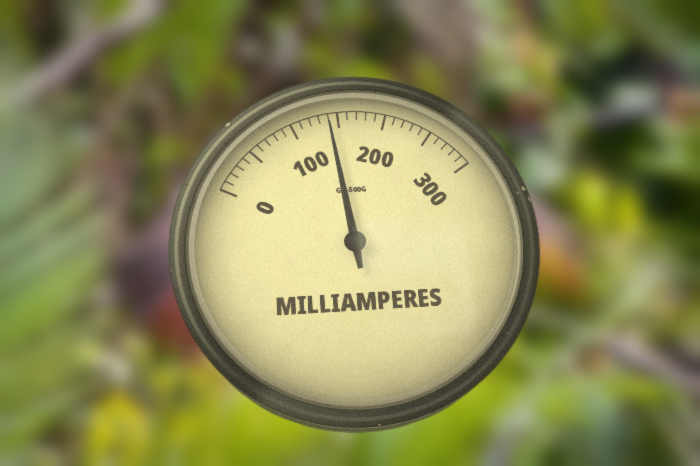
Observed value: 140,mA
